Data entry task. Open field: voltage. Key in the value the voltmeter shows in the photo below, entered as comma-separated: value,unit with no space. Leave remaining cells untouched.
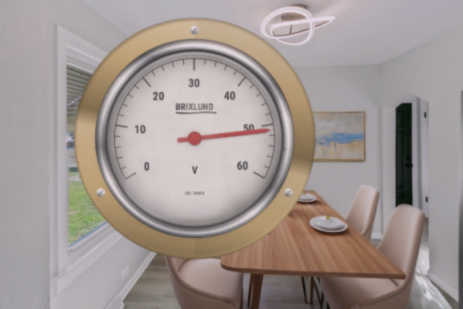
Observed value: 51,V
